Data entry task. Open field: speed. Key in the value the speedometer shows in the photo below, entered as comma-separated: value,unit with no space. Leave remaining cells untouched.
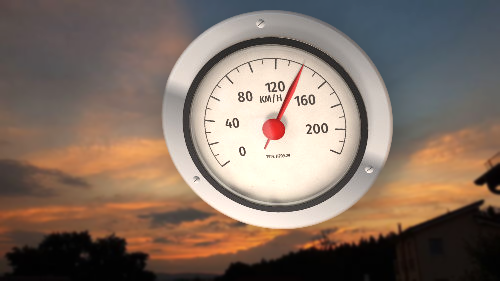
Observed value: 140,km/h
